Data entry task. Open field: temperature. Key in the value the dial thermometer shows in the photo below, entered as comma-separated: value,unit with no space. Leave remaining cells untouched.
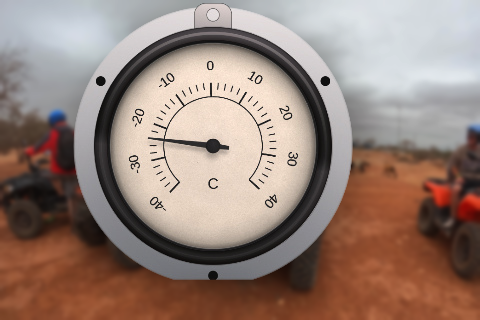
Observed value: -24,°C
